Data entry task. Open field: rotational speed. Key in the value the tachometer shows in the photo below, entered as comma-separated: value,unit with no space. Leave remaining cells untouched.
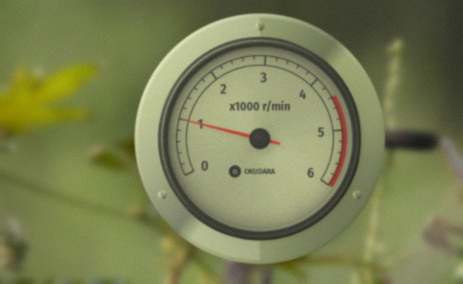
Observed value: 1000,rpm
